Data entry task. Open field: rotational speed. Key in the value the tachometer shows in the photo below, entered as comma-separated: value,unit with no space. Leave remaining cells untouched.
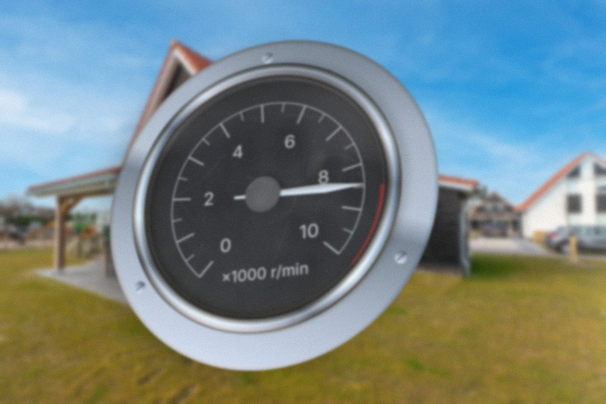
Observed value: 8500,rpm
